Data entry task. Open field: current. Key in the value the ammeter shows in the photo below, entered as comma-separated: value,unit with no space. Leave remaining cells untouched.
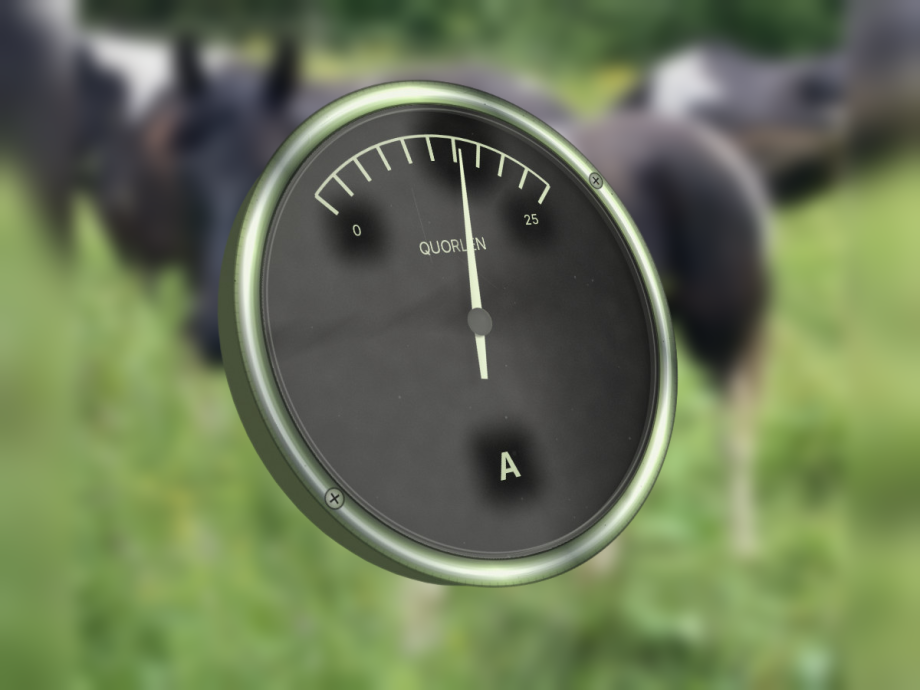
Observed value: 15,A
